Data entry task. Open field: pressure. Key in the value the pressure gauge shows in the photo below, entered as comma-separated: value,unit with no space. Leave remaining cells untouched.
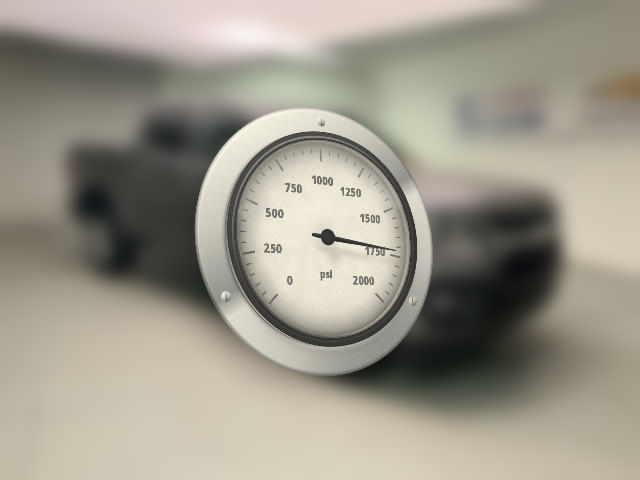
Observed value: 1725,psi
